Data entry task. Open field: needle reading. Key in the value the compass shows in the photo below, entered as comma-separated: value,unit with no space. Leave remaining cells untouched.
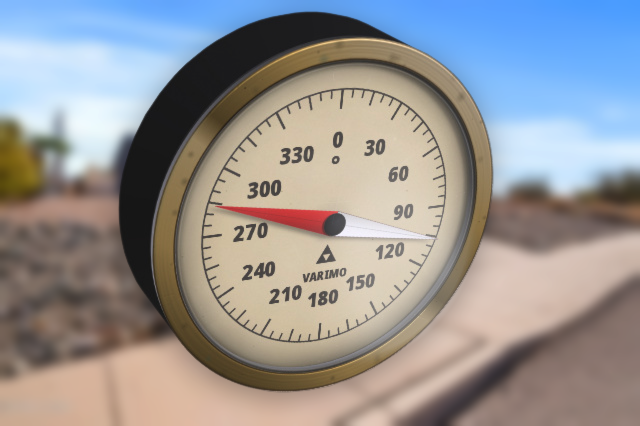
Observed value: 285,°
